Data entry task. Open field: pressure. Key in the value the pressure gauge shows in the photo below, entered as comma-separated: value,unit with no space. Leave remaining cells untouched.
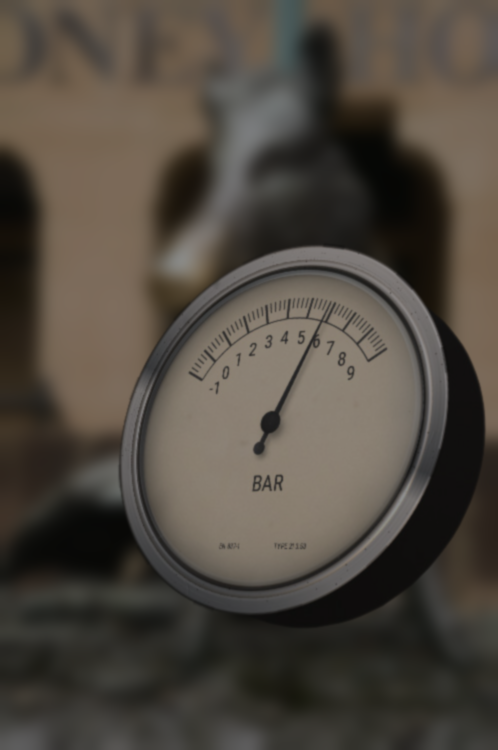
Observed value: 6,bar
